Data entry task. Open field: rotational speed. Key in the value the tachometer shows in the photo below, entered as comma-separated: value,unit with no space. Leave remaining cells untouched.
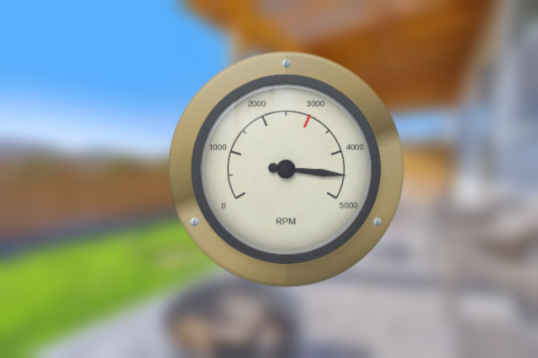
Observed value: 4500,rpm
